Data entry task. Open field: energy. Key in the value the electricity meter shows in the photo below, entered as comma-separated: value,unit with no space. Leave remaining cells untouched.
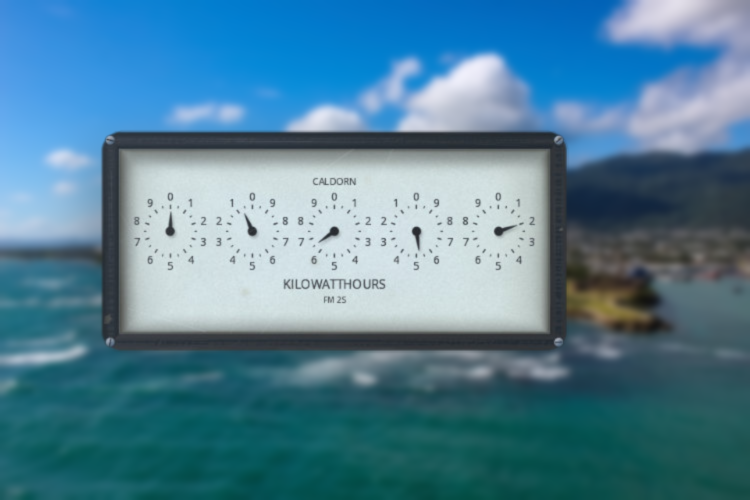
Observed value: 652,kWh
